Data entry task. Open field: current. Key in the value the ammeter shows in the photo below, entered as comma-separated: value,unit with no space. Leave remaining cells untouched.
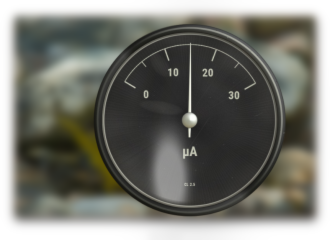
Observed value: 15,µA
